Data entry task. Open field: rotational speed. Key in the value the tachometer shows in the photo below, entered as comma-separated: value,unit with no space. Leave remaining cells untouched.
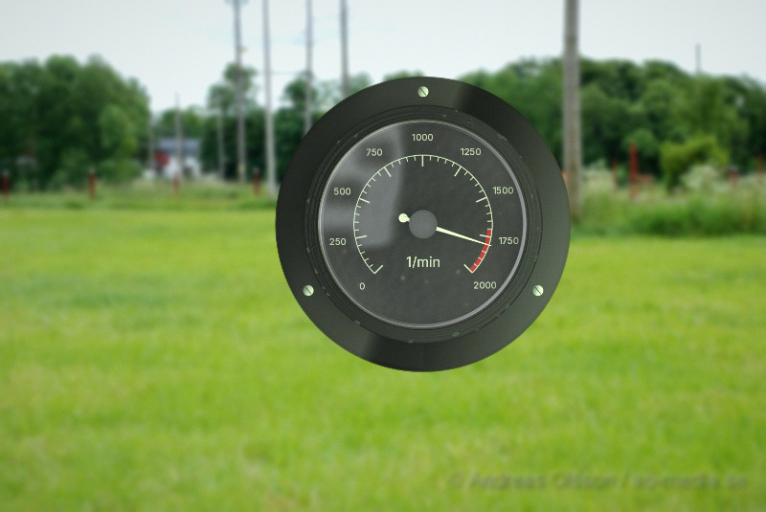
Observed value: 1800,rpm
